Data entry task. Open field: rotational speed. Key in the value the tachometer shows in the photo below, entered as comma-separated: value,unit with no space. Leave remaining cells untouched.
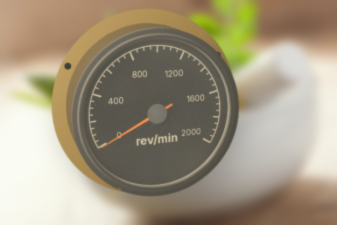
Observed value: 0,rpm
